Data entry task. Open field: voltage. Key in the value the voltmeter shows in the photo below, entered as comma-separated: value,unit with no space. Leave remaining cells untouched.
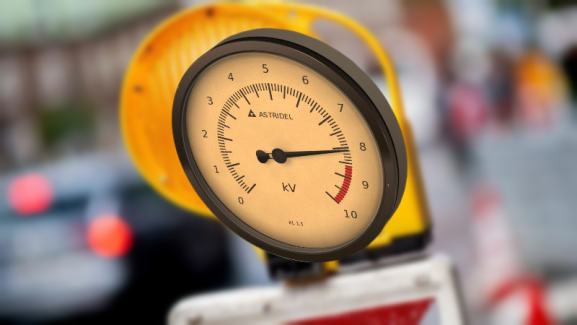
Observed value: 8,kV
